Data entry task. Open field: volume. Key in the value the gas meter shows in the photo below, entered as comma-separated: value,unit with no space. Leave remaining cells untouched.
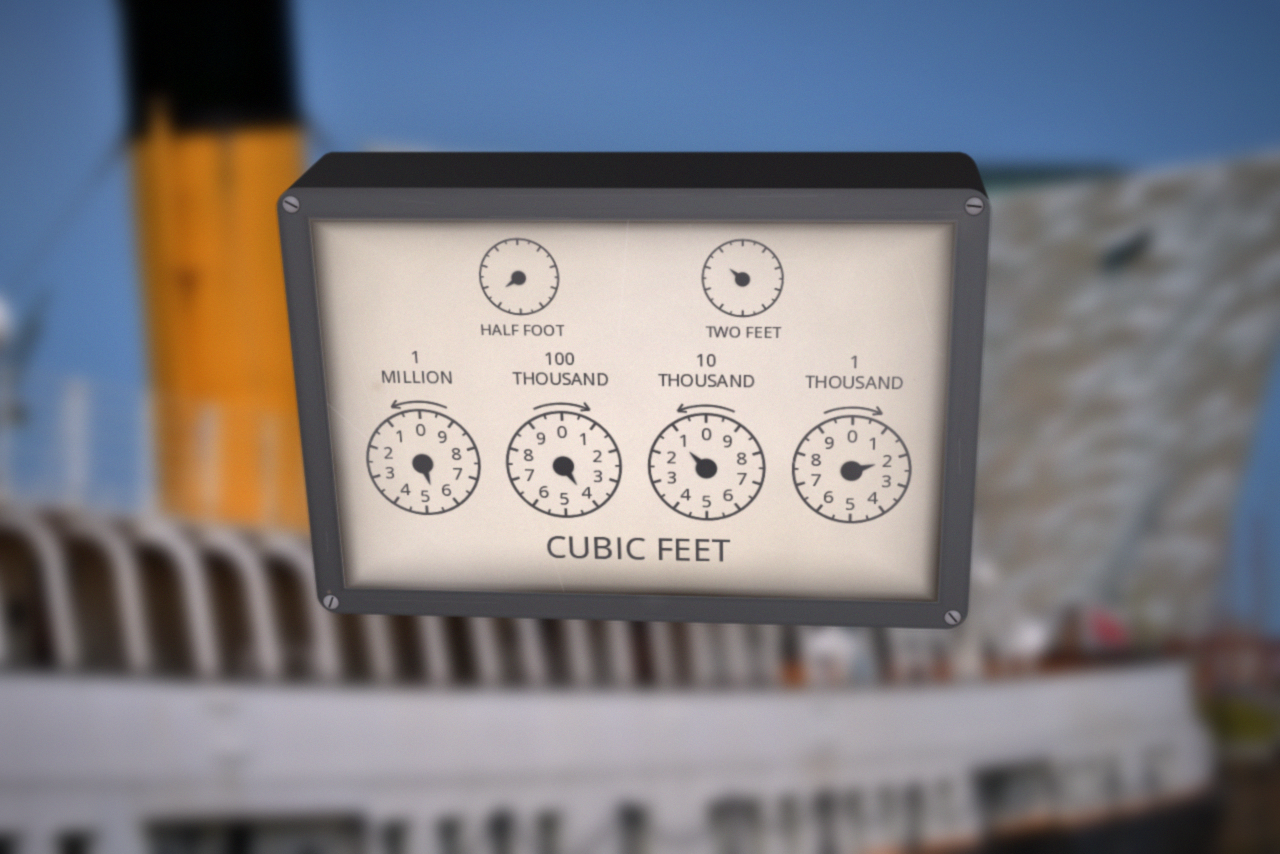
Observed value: 541200,ft³
